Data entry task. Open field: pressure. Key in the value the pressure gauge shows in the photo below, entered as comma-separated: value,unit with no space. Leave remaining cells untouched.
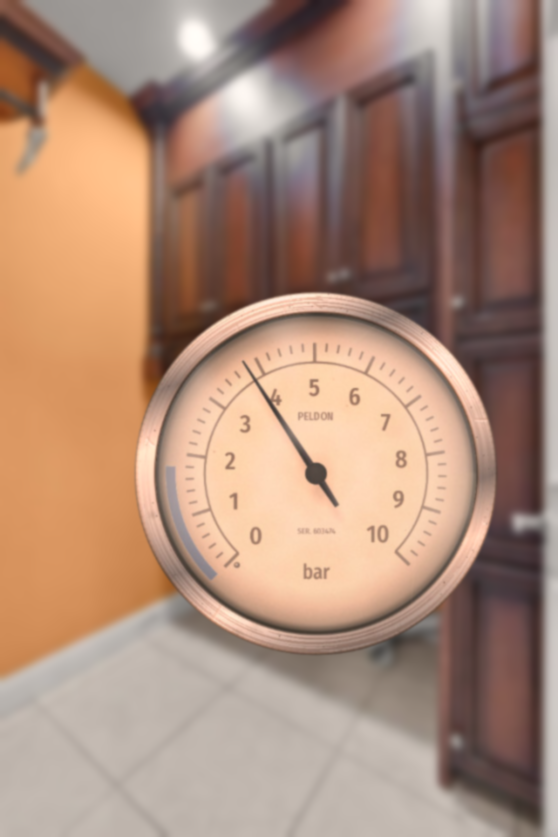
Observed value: 3.8,bar
